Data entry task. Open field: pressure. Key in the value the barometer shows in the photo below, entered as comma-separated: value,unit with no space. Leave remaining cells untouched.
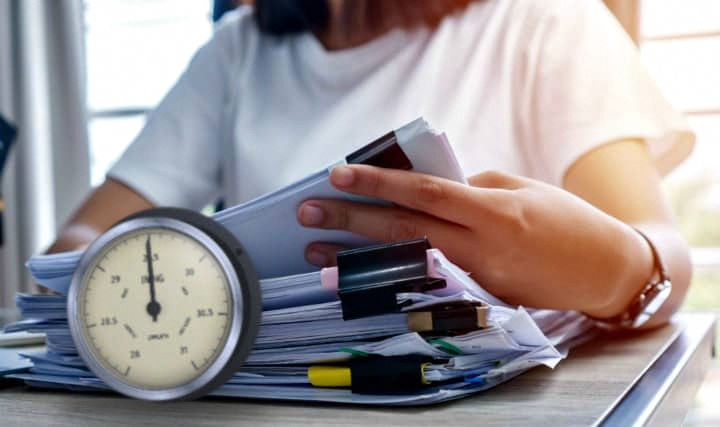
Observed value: 29.5,inHg
